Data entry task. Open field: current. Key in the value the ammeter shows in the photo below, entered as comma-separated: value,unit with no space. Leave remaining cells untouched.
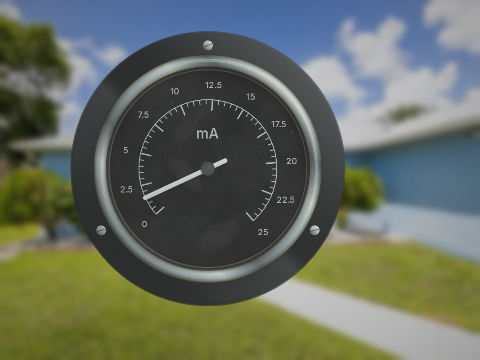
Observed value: 1.5,mA
